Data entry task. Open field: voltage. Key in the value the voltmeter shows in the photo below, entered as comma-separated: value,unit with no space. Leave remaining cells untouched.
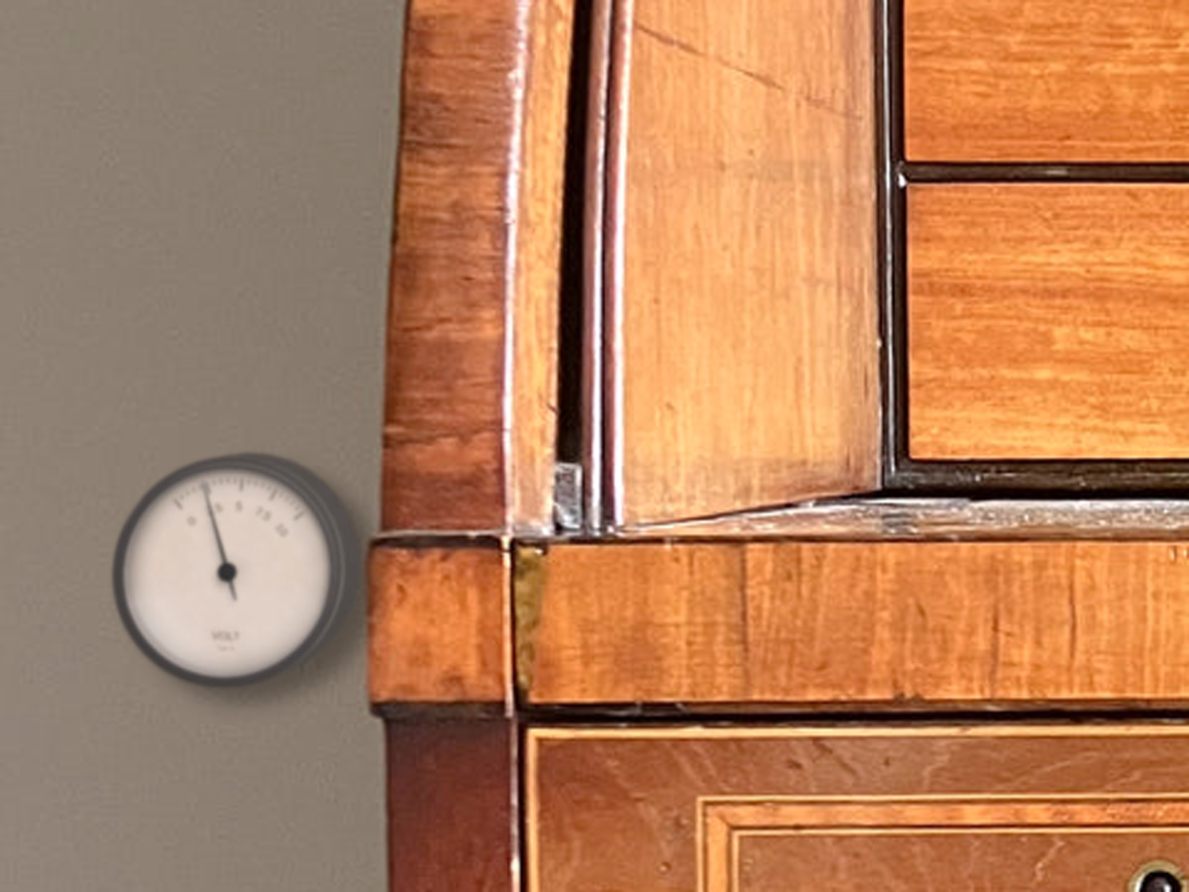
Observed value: 2.5,V
